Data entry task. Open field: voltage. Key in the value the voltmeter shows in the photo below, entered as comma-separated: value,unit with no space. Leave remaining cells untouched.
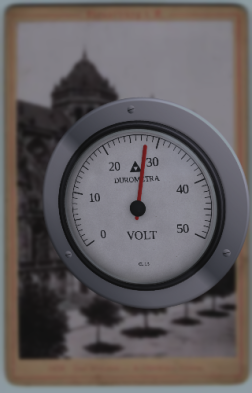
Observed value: 28,V
